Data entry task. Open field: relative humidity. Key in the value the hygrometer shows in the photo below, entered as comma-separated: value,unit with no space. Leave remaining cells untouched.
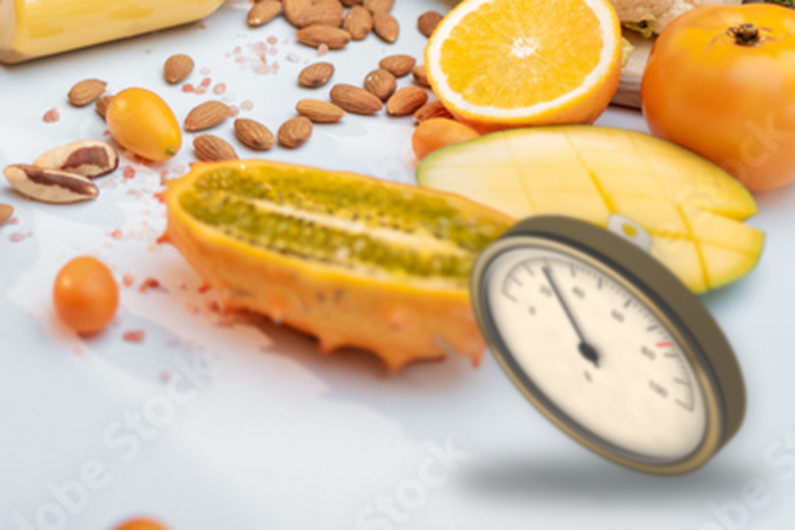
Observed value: 30,%
